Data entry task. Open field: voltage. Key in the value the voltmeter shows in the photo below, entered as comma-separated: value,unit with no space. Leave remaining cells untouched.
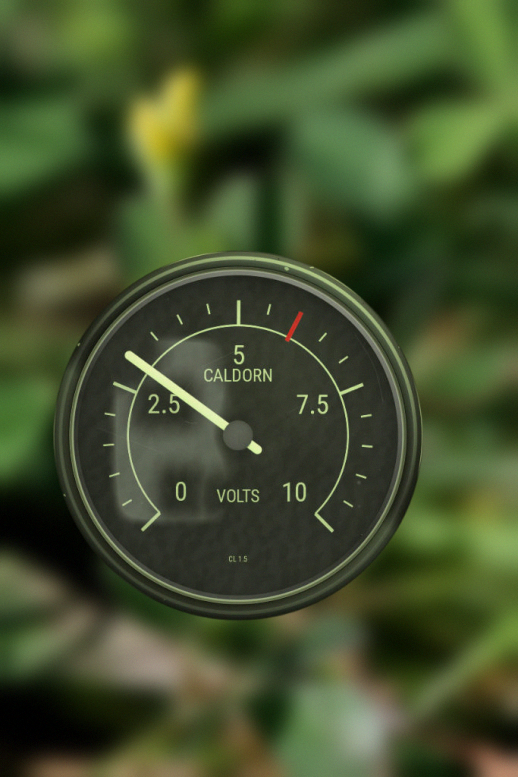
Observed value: 3,V
